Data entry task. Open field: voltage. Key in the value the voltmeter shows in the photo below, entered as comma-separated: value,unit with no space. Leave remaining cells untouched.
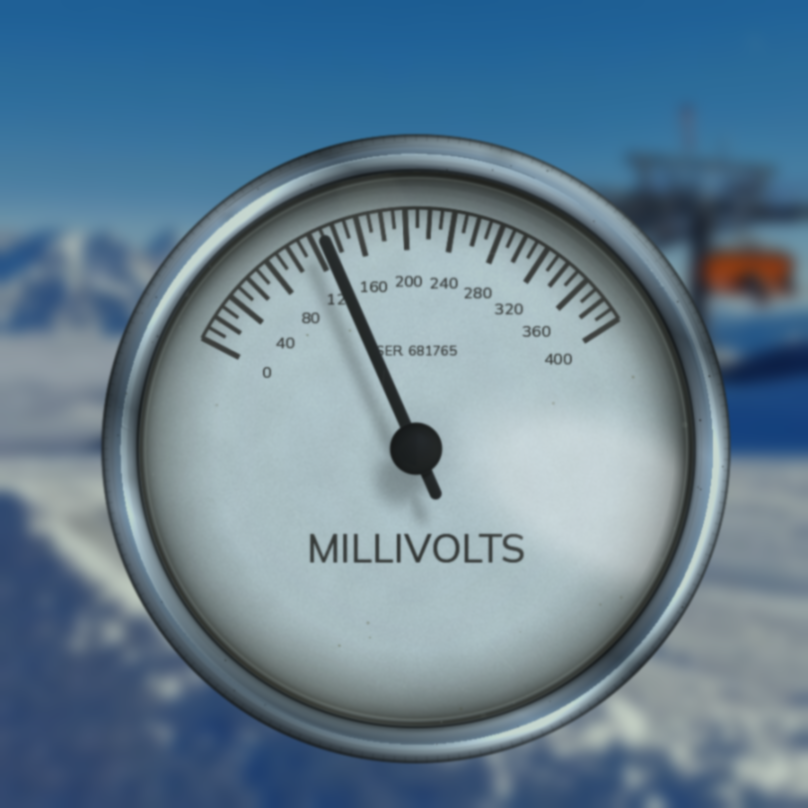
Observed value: 130,mV
